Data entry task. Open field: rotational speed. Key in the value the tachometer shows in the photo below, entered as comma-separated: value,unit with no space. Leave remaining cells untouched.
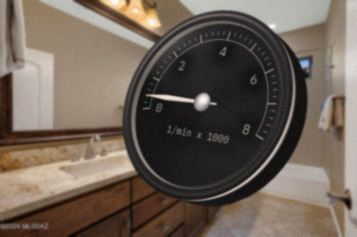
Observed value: 400,rpm
